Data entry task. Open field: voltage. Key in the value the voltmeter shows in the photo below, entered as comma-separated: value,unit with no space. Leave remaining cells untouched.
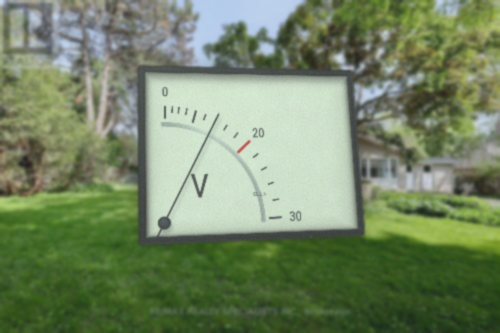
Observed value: 14,V
